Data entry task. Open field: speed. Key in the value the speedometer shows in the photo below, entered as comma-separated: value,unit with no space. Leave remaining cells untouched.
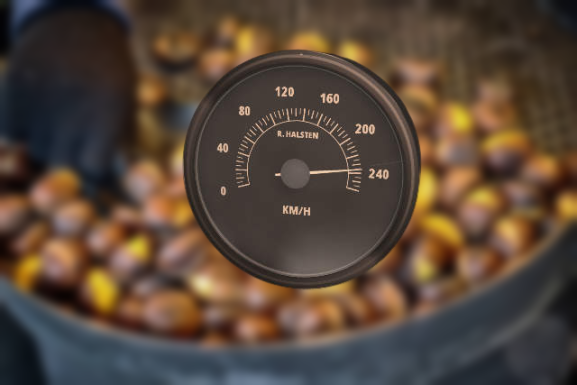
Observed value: 235,km/h
